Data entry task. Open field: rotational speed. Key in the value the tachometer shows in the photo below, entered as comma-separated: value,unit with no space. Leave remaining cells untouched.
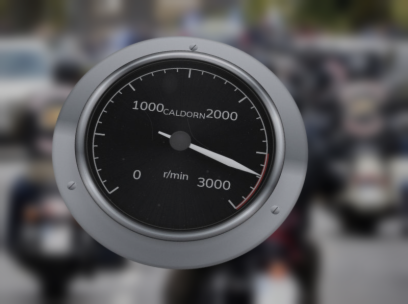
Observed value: 2700,rpm
